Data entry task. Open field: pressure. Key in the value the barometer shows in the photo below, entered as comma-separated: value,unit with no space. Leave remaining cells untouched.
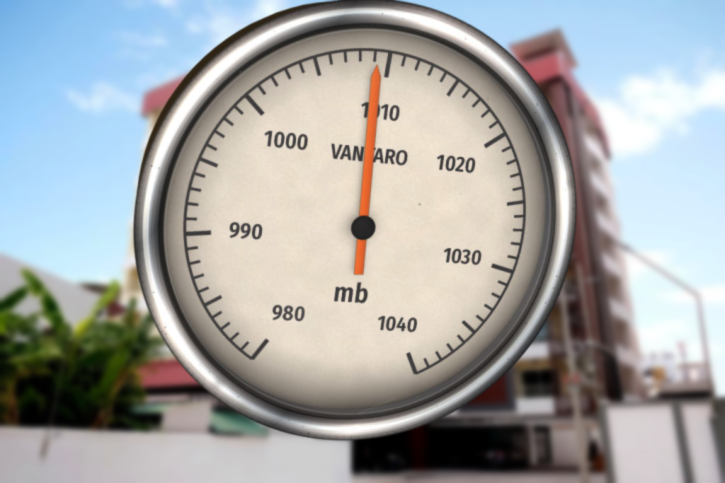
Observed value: 1009,mbar
